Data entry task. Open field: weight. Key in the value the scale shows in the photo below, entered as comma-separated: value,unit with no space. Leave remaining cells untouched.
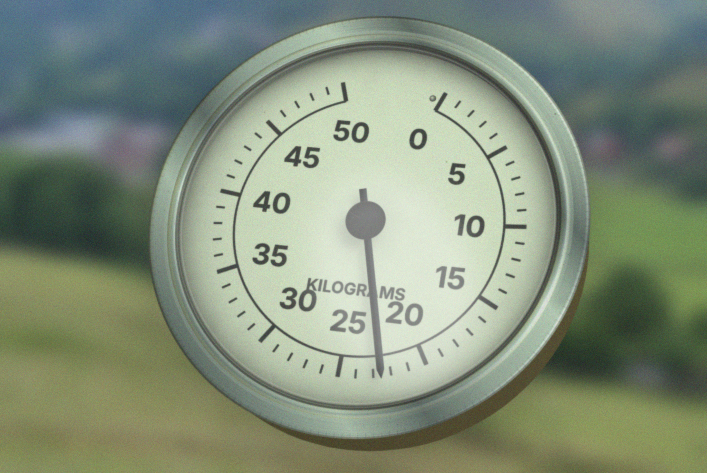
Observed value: 22.5,kg
